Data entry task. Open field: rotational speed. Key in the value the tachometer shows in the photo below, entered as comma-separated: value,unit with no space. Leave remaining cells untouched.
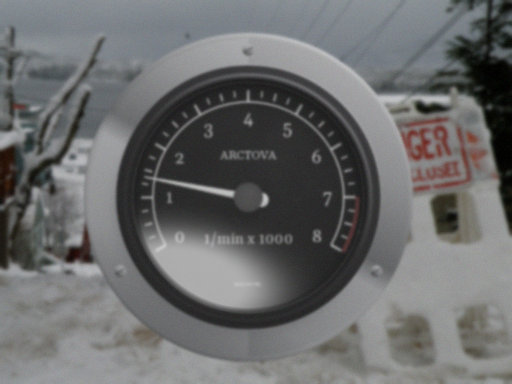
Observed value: 1375,rpm
